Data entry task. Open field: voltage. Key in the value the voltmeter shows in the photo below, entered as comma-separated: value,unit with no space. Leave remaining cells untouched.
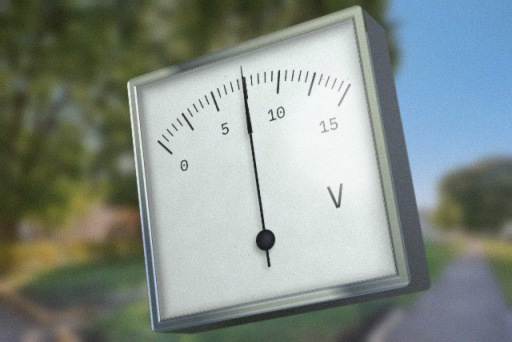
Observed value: 7.5,V
